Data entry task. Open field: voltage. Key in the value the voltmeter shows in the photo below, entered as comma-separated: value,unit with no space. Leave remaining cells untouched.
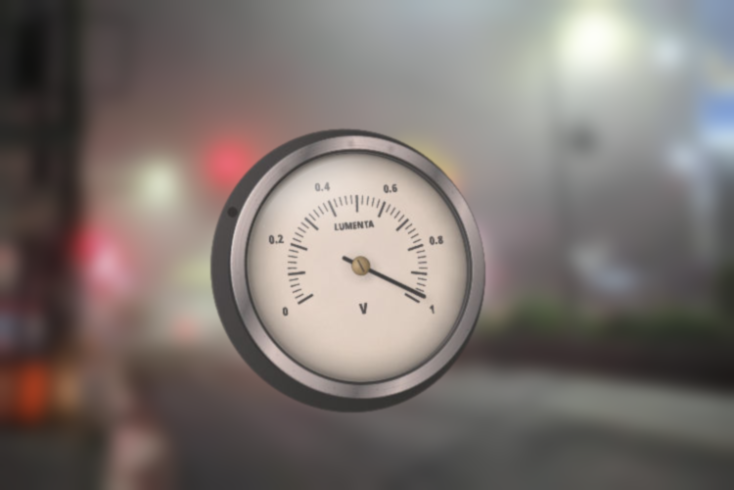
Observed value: 0.98,V
